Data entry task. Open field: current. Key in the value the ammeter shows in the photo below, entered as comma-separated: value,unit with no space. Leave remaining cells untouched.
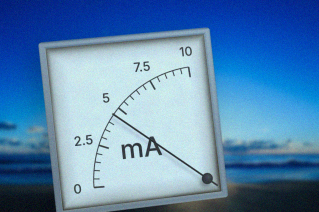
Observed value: 4.5,mA
